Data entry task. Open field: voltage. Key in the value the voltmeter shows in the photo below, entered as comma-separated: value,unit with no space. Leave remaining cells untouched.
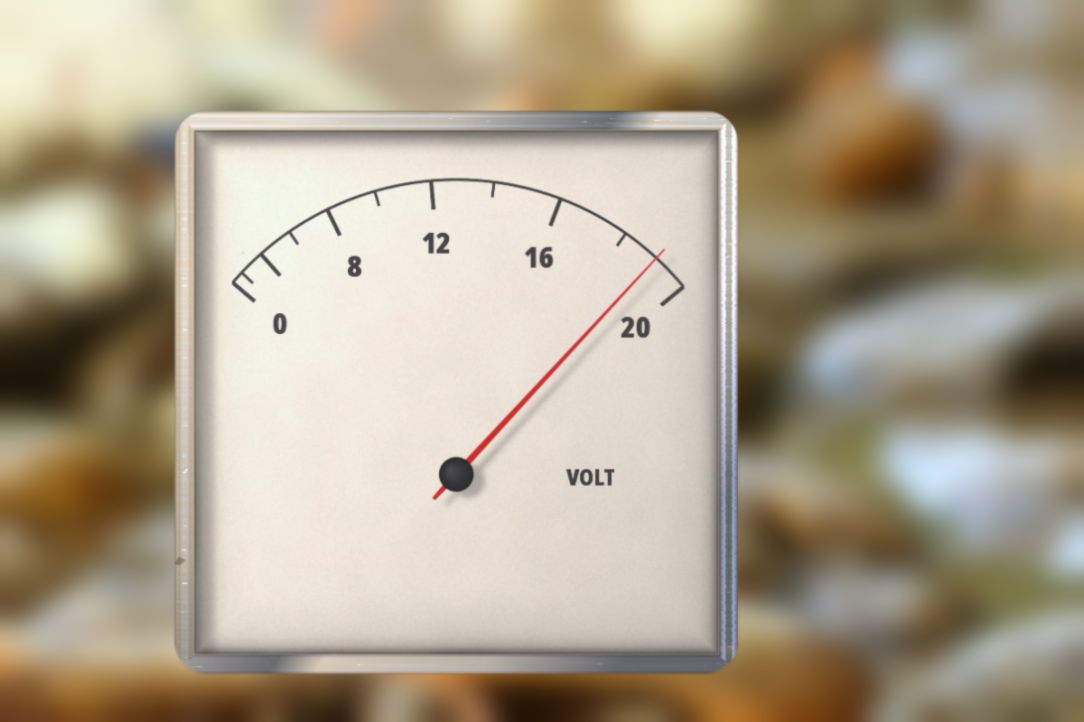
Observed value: 19,V
